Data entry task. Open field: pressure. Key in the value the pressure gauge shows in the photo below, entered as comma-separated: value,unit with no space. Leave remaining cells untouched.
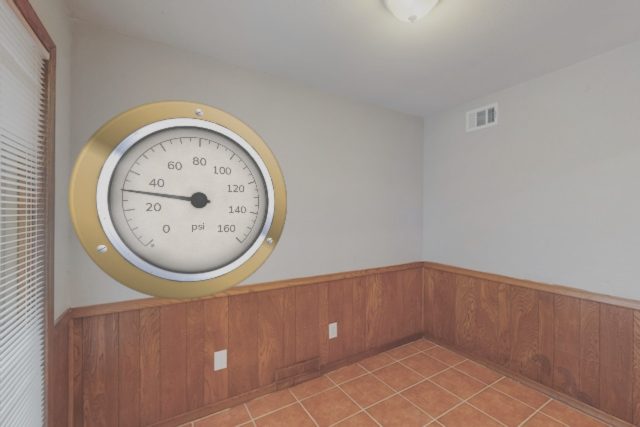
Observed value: 30,psi
